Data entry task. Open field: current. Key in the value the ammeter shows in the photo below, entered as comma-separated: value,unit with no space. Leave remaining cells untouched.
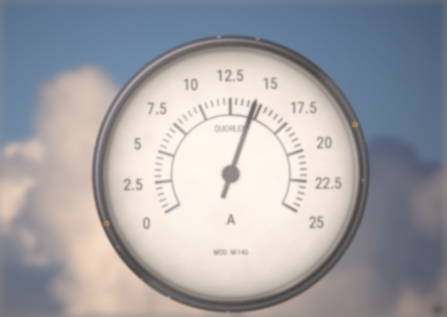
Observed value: 14.5,A
